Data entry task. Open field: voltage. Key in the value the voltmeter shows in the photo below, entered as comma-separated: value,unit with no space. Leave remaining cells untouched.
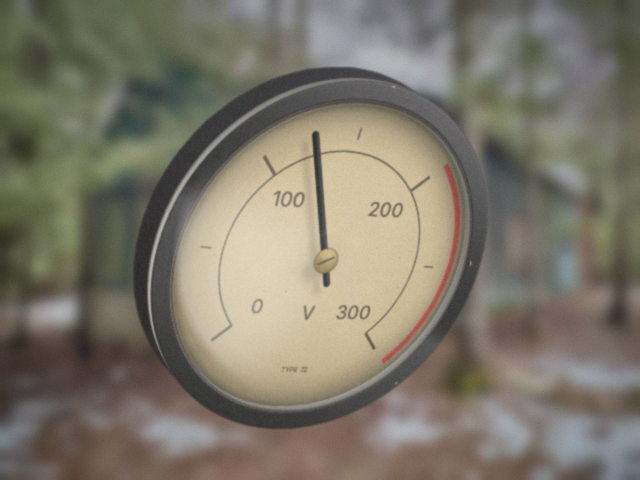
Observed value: 125,V
